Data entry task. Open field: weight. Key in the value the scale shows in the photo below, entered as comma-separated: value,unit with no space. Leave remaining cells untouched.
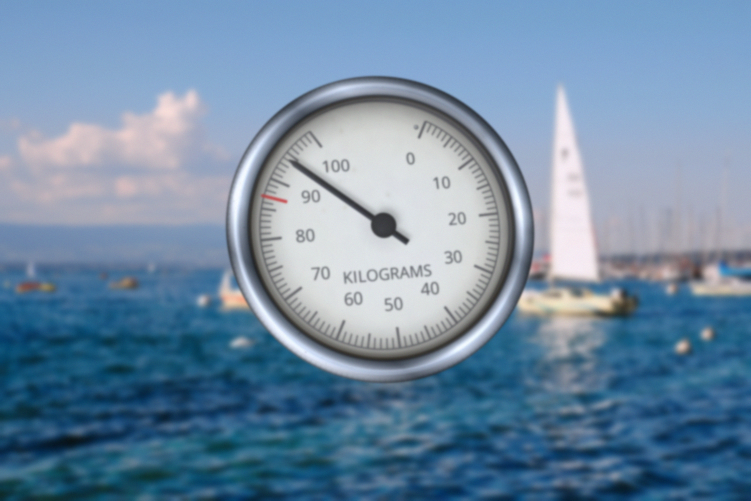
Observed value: 94,kg
